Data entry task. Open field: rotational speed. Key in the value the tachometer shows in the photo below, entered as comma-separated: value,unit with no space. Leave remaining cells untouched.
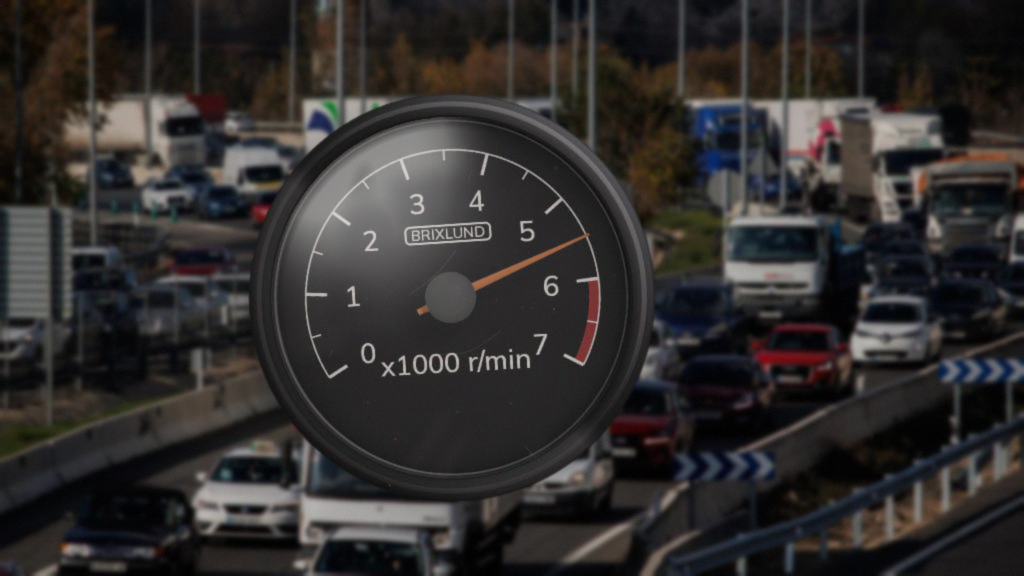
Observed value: 5500,rpm
